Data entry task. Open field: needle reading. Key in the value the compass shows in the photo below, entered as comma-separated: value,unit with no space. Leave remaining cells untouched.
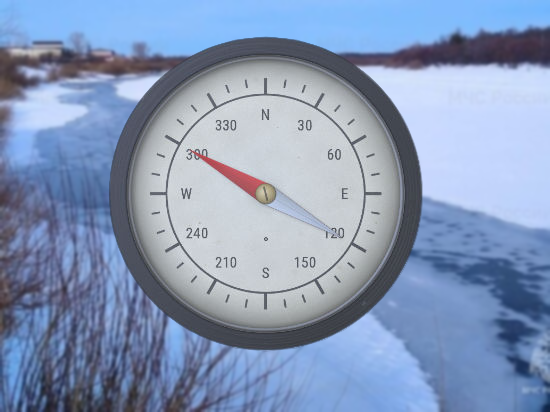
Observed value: 300,°
